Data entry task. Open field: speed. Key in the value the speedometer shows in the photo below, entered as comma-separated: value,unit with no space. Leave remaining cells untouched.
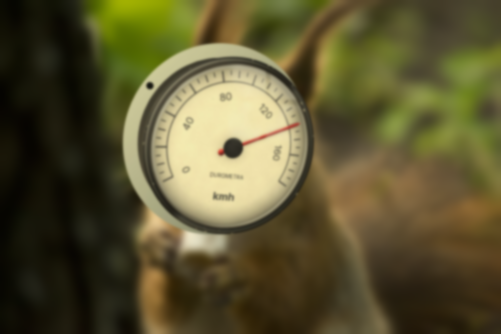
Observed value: 140,km/h
